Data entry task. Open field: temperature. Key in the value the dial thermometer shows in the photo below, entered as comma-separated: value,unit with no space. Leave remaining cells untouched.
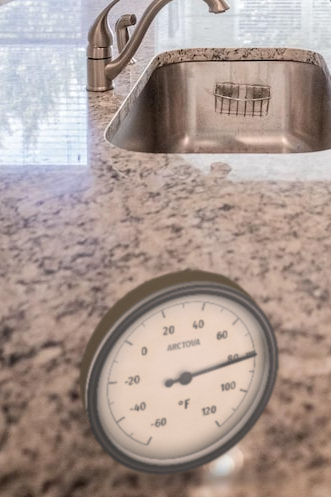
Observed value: 80,°F
